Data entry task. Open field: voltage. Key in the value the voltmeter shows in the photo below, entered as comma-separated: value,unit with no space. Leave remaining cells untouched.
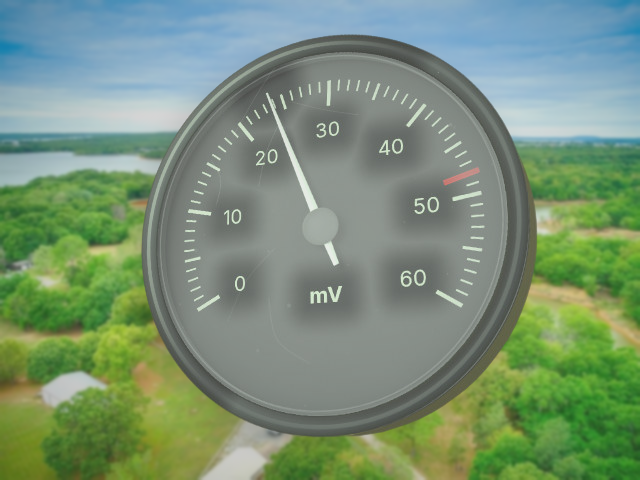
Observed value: 24,mV
